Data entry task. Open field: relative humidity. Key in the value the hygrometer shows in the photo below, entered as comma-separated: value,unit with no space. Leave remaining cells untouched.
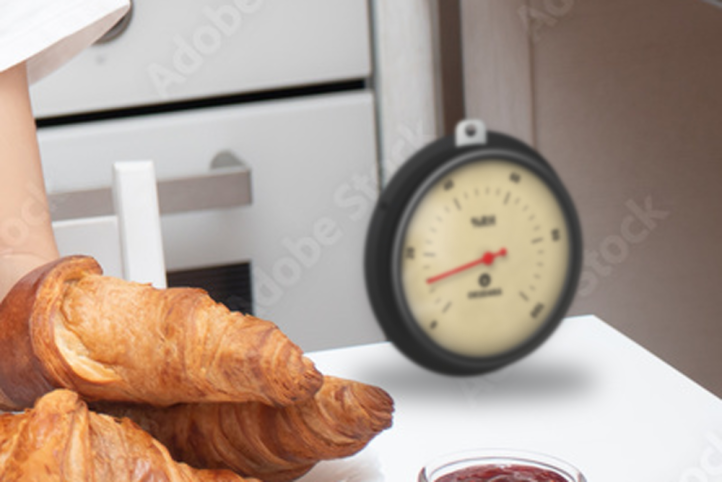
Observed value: 12,%
